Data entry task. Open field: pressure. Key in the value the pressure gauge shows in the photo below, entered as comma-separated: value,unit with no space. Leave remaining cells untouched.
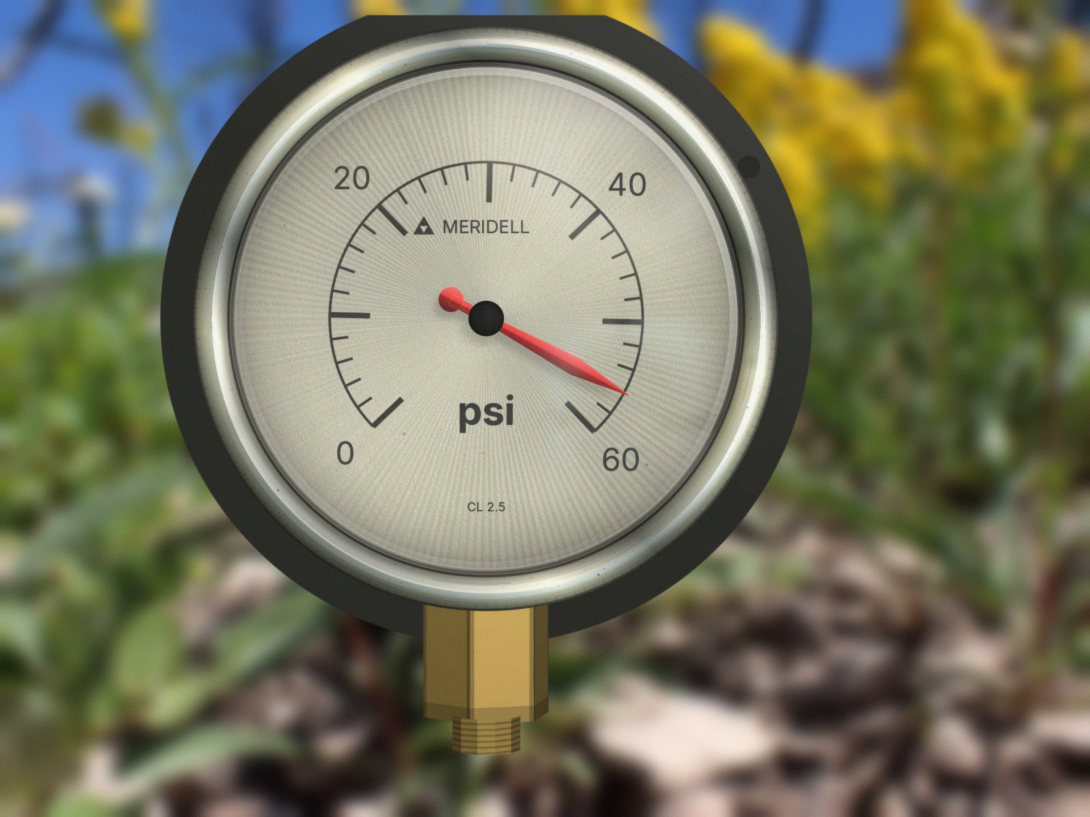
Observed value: 56,psi
